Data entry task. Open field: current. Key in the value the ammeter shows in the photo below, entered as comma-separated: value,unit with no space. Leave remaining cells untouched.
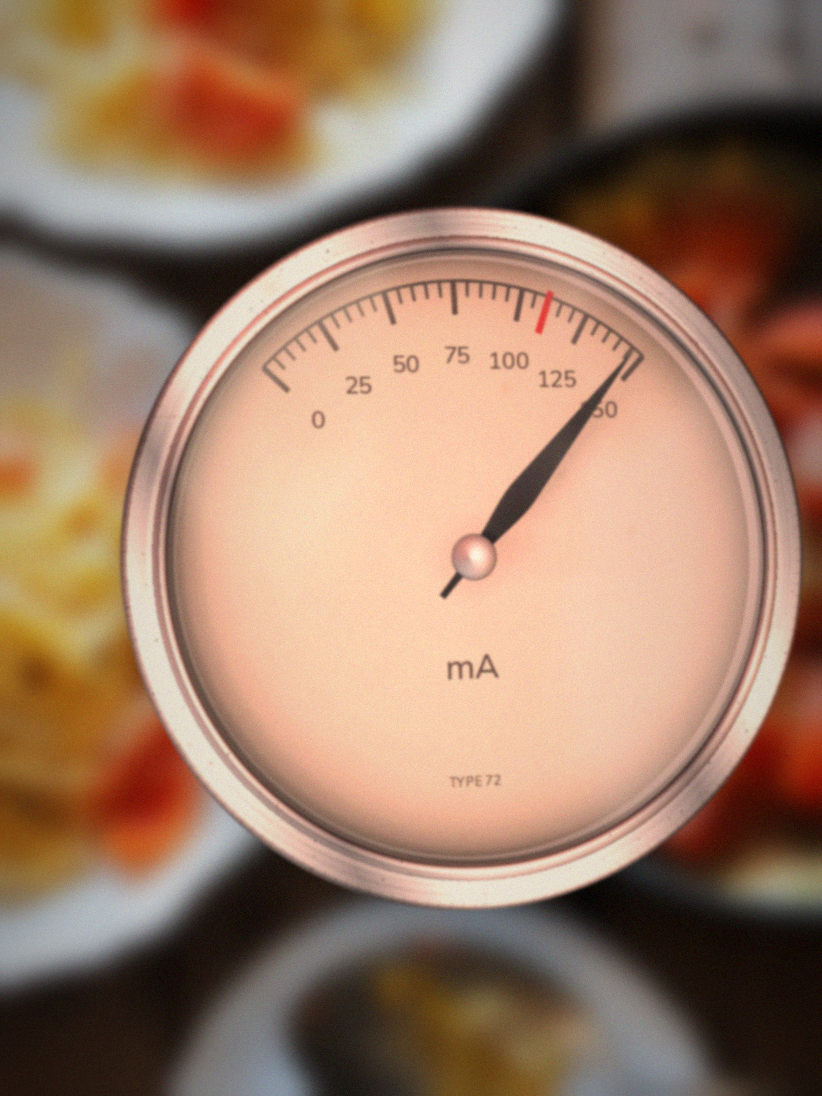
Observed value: 145,mA
